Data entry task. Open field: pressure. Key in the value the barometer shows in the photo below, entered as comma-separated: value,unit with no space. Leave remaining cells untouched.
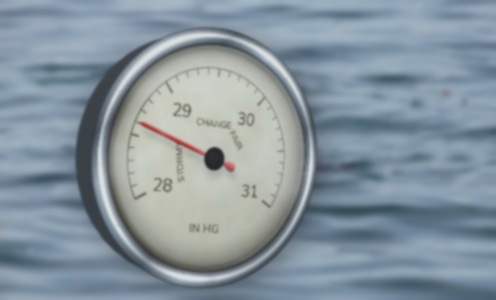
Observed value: 28.6,inHg
